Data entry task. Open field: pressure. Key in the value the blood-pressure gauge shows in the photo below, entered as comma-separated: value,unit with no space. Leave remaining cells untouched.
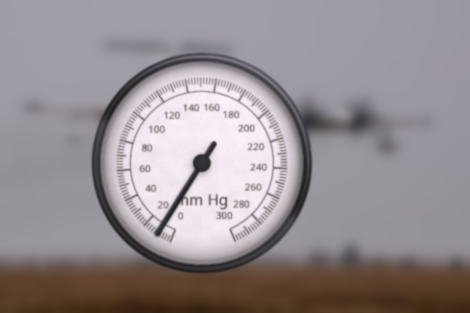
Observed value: 10,mmHg
